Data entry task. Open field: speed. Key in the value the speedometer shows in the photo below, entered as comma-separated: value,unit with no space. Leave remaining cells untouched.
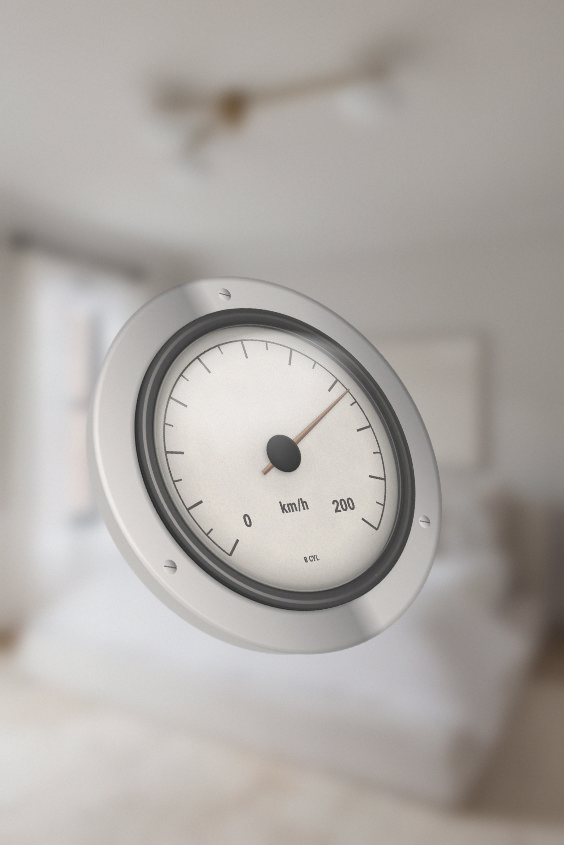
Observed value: 145,km/h
